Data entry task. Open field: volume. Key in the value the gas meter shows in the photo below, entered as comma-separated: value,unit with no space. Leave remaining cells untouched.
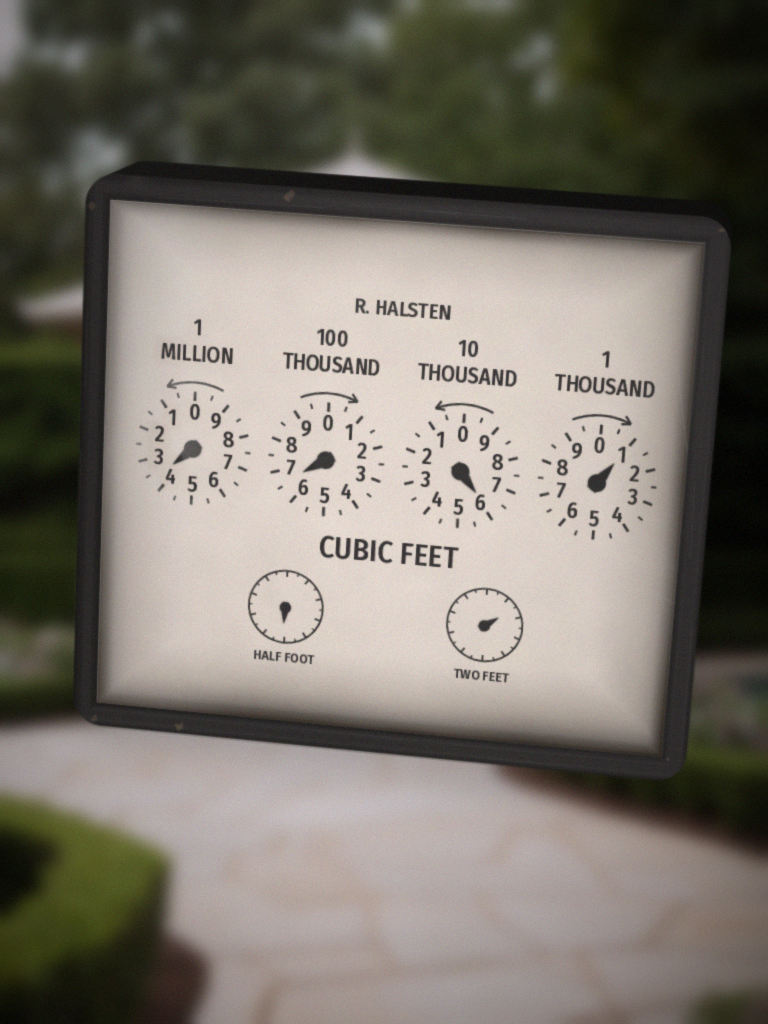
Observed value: 366100,ft³
